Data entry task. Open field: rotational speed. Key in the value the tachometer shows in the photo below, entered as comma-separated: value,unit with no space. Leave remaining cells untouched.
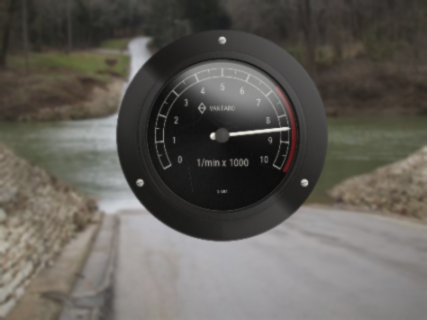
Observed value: 8500,rpm
